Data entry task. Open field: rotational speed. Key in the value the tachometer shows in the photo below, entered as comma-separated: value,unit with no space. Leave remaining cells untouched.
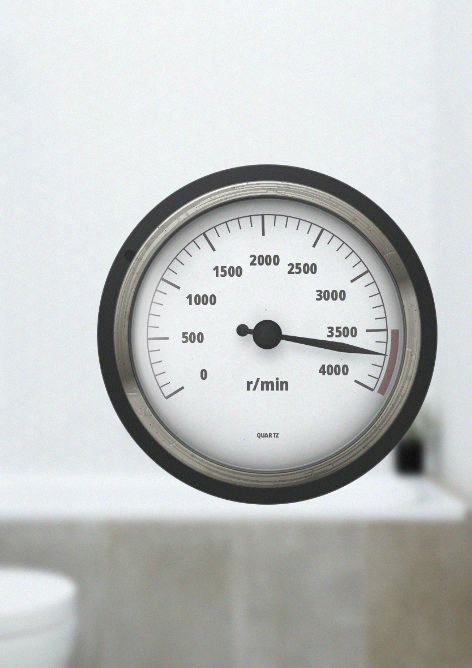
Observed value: 3700,rpm
